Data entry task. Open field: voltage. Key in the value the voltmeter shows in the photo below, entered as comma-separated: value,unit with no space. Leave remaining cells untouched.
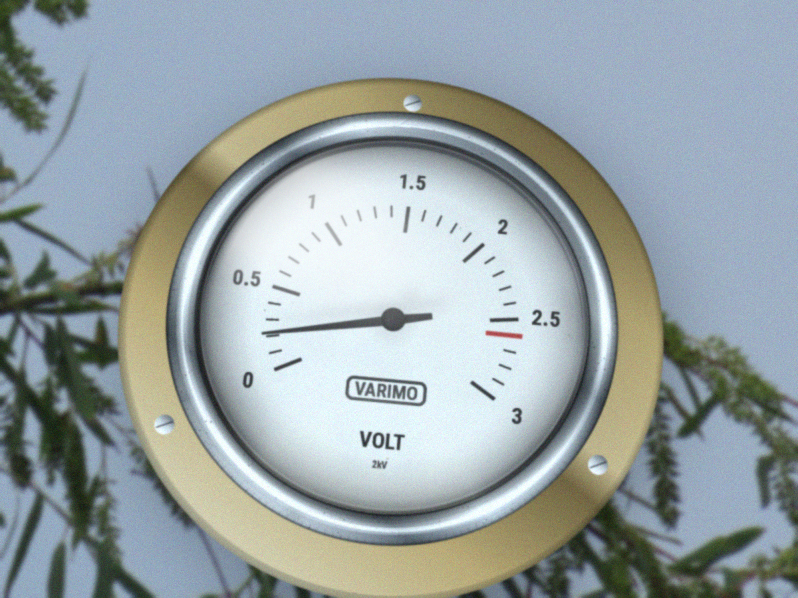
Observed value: 0.2,V
